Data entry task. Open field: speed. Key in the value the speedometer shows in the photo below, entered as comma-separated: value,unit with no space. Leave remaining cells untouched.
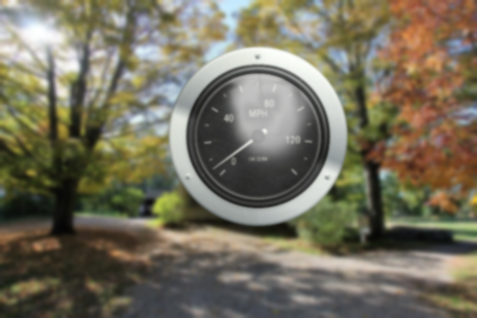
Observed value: 5,mph
